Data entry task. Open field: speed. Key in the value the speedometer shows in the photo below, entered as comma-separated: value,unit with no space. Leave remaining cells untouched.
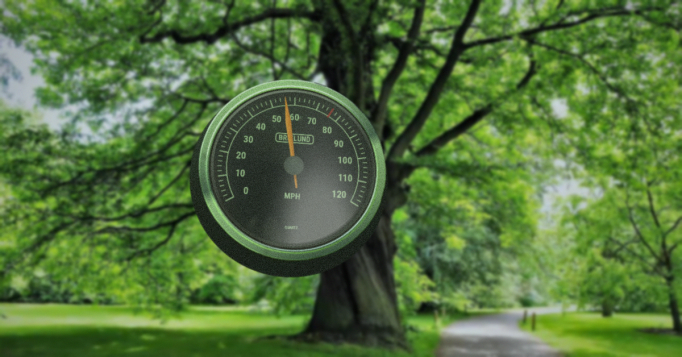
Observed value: 56,mph
